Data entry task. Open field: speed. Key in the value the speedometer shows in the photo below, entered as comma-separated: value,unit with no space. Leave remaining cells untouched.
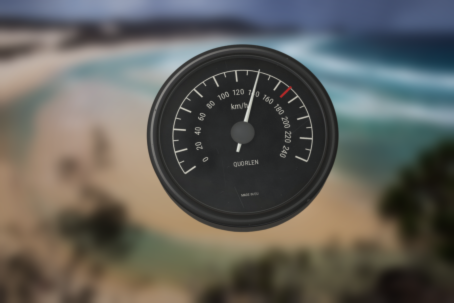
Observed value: 140,km/h
